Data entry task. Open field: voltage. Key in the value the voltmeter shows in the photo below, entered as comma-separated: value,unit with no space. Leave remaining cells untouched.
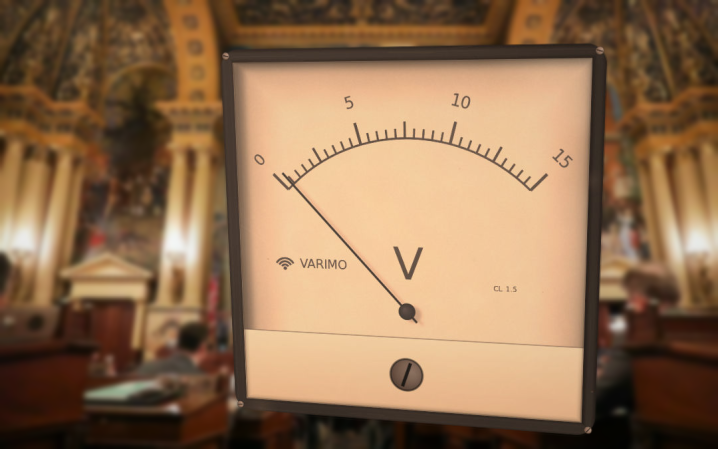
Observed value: 0.5,V
